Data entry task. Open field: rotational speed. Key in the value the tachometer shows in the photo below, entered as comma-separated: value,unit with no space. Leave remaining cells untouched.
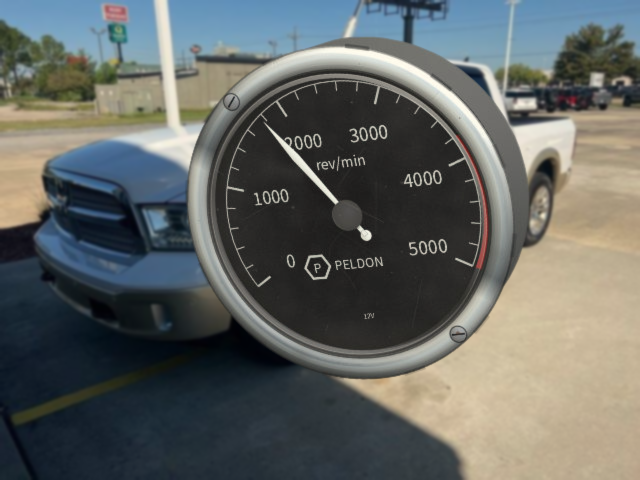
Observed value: 1800,rpm
